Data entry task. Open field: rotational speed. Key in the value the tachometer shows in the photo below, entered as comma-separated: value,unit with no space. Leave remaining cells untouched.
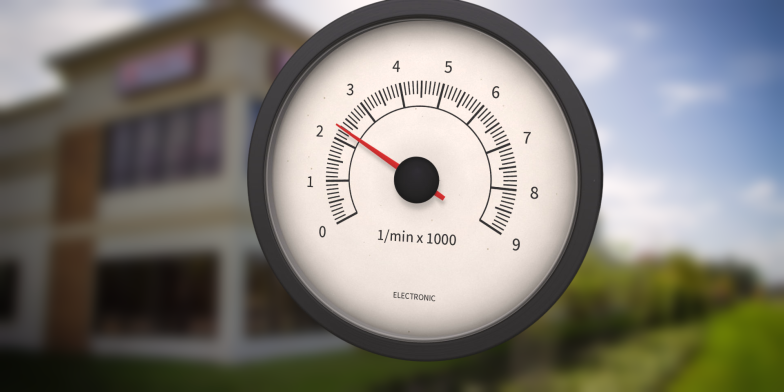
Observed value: 2300,rpm
